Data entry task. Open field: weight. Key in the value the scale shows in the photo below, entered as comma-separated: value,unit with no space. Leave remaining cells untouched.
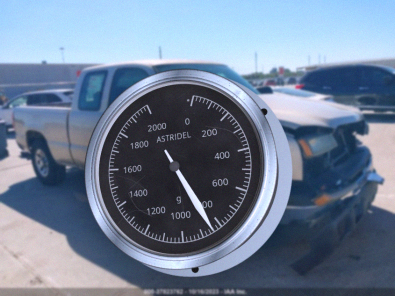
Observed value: 840,g
